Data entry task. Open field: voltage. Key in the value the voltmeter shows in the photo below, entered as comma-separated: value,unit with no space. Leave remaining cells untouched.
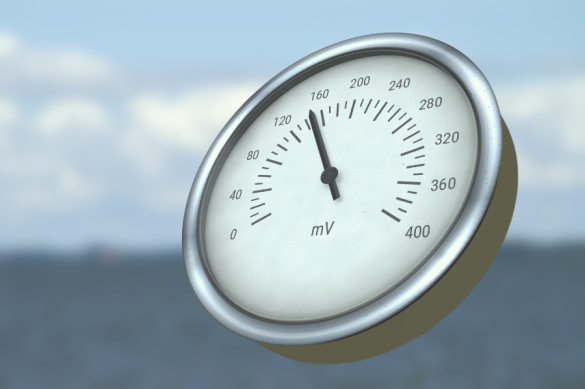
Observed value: 150,mV
